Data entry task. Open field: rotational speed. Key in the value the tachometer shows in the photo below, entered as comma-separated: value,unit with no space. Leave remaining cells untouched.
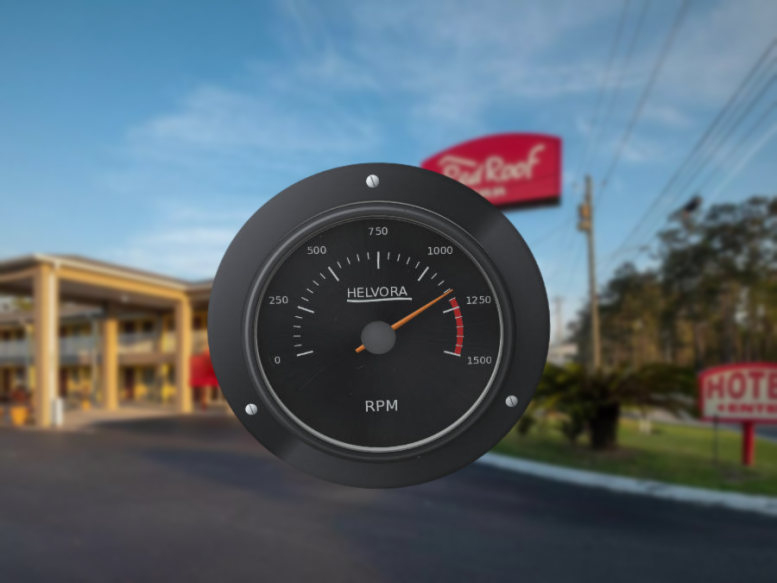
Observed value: 1150,rpm
